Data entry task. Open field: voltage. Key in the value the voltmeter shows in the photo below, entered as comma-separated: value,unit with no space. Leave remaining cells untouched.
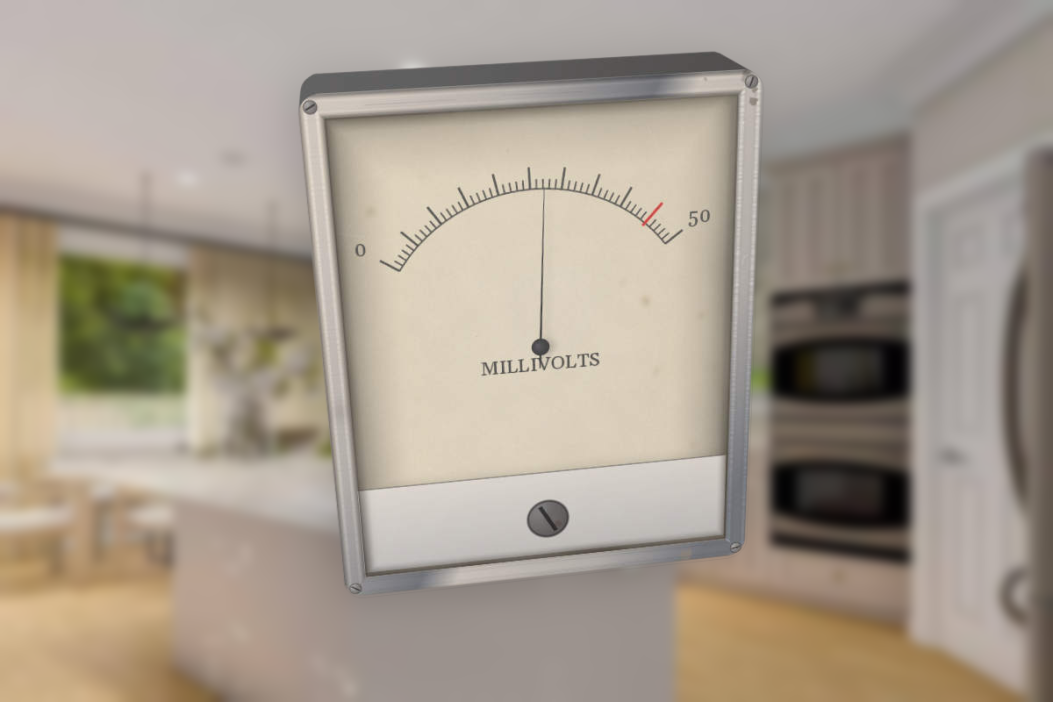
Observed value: 27,mV
